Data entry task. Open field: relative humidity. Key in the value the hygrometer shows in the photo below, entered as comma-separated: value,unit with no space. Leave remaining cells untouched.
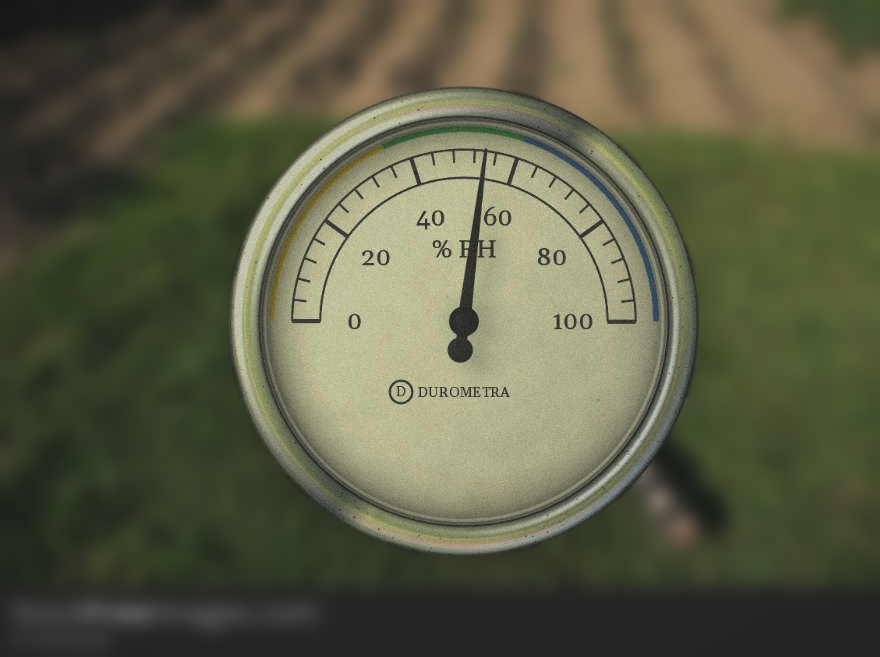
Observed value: 54,%
